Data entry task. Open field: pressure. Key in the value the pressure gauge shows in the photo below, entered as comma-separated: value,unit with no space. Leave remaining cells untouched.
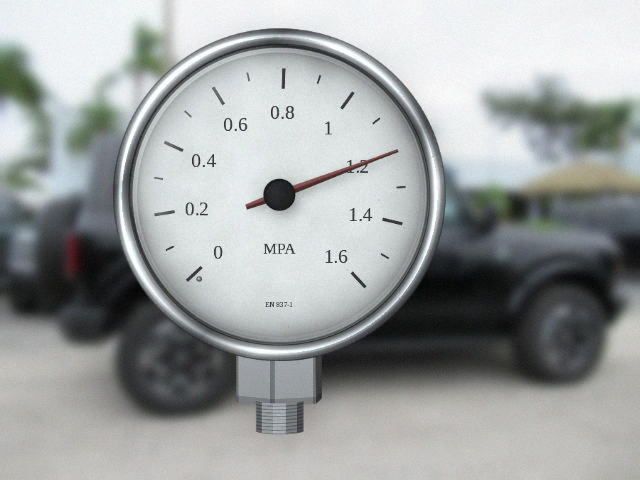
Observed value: 1.2,MPa
